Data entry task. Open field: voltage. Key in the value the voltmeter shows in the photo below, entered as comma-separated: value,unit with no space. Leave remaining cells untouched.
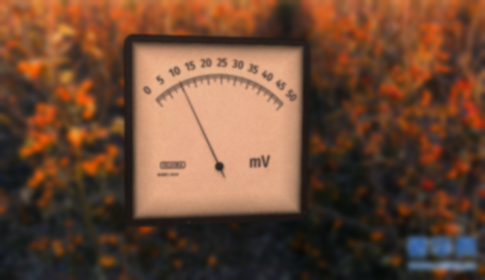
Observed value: 10,mV
